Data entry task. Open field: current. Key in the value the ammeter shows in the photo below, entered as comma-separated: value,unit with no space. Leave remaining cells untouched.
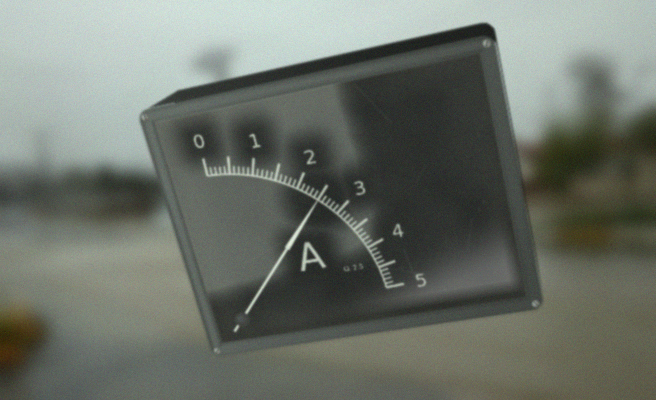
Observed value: 2.5,A
